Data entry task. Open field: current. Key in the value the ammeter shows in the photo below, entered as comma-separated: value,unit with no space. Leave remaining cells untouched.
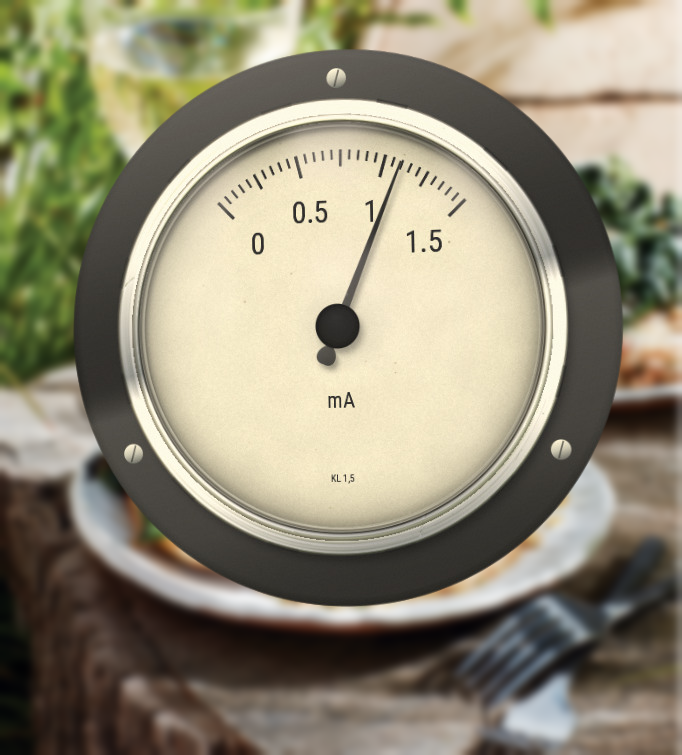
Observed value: 1.1,mA
